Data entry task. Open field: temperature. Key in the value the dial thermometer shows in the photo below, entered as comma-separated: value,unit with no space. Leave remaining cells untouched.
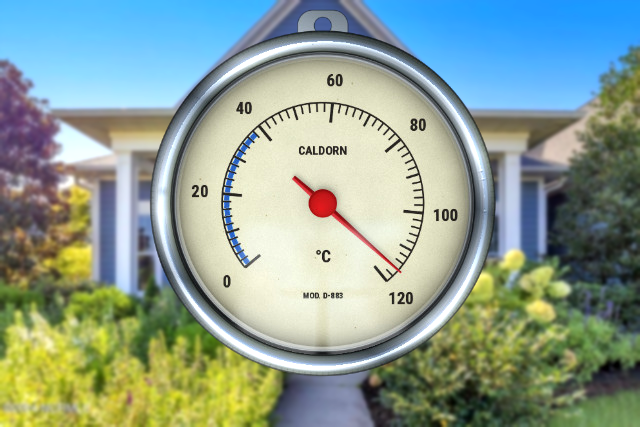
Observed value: 116,°C
